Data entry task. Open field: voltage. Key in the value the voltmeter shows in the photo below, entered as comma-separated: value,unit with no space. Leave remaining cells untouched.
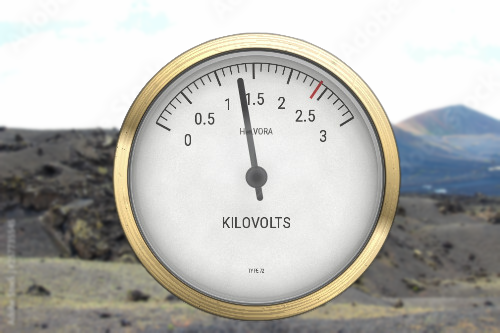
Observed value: 1.3,kV
